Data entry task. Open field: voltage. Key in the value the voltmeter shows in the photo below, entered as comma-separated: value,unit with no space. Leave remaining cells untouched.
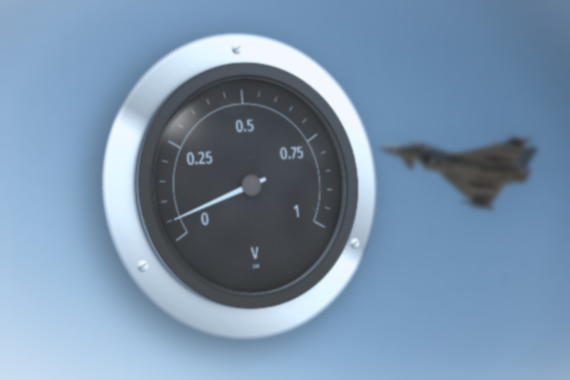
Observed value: 0.05,V
